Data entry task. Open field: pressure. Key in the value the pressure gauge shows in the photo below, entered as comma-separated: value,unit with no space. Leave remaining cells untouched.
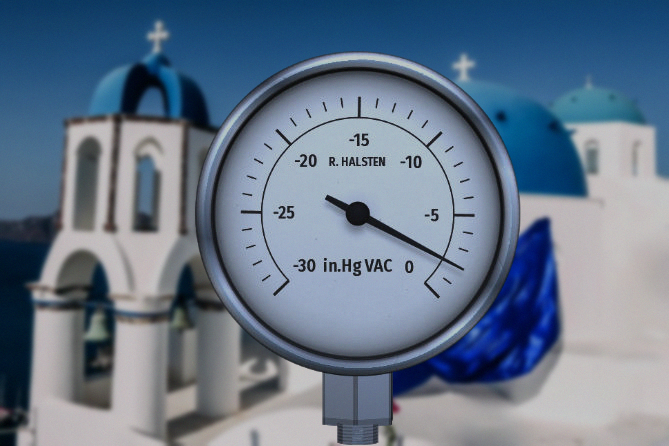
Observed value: -2,inHg
